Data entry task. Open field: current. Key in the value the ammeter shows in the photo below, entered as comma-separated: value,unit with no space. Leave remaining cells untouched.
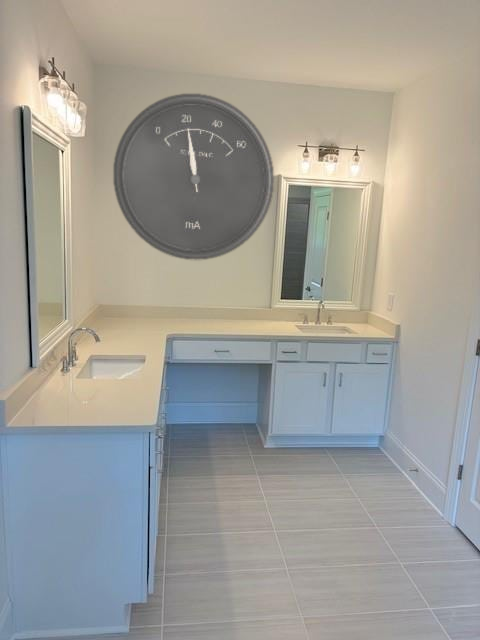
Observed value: 20,mA
